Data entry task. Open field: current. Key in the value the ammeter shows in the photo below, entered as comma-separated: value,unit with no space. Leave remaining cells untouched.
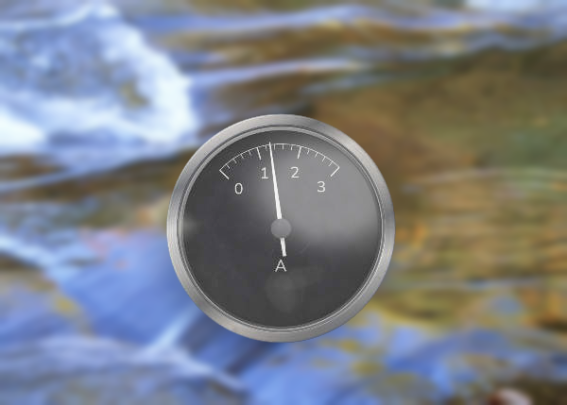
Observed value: 1.3,A
